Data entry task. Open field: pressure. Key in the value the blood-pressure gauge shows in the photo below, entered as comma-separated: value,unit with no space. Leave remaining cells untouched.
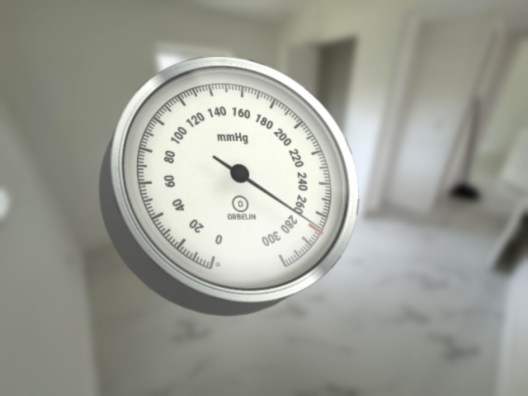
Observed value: 270,mmHg
